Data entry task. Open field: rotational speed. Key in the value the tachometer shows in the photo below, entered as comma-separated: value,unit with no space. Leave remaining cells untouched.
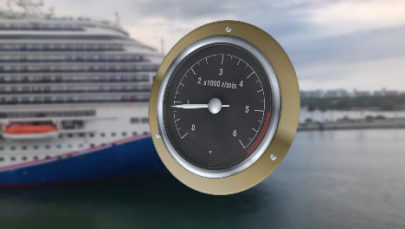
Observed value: 875,rpm
